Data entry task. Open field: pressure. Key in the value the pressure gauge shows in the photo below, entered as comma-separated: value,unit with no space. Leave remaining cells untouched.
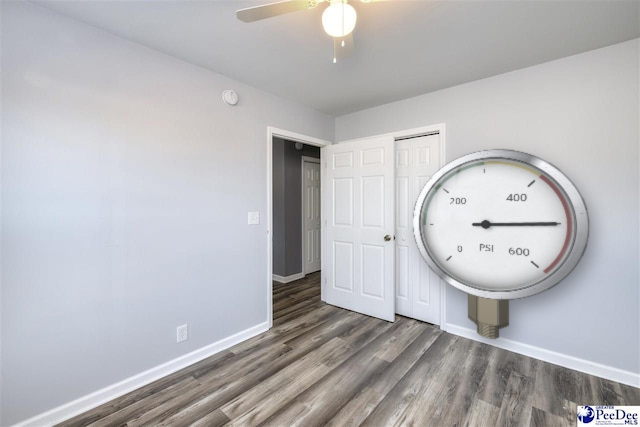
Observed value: 500,psi
